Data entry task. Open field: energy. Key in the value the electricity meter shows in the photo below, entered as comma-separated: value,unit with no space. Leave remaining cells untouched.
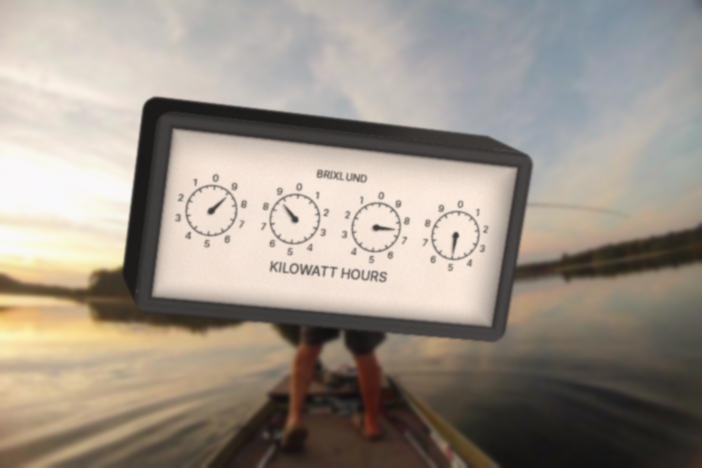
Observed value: 8875,kWh
